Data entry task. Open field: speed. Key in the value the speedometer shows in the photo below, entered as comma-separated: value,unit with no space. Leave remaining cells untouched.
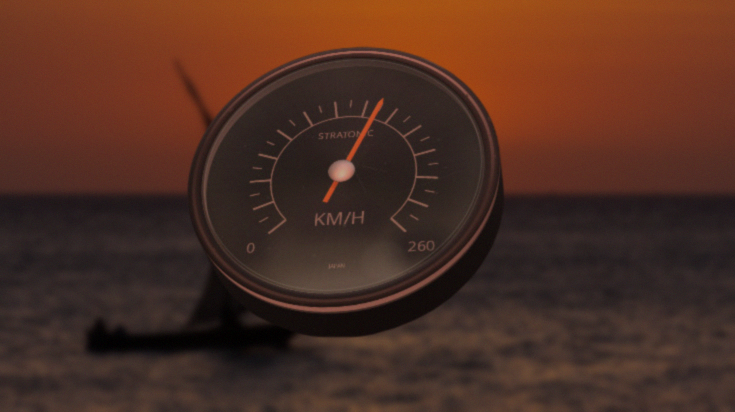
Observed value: 150,km/h
